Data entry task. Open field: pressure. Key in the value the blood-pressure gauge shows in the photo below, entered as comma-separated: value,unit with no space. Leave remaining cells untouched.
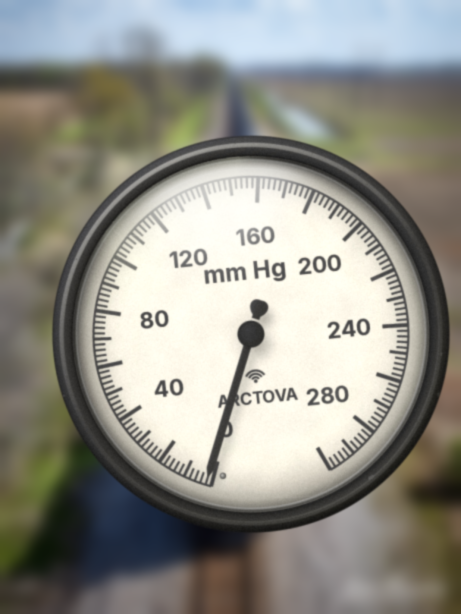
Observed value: 2,mmHg
